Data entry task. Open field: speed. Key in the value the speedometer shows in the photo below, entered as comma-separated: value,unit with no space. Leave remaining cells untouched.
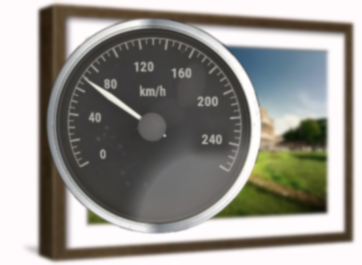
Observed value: 70,km/h
